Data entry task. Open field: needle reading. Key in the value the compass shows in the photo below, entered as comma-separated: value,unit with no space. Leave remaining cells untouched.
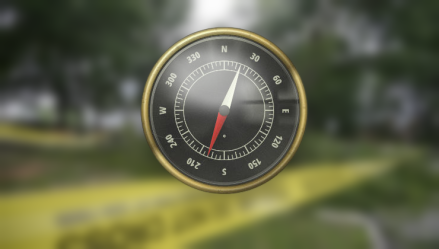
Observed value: 200,°
